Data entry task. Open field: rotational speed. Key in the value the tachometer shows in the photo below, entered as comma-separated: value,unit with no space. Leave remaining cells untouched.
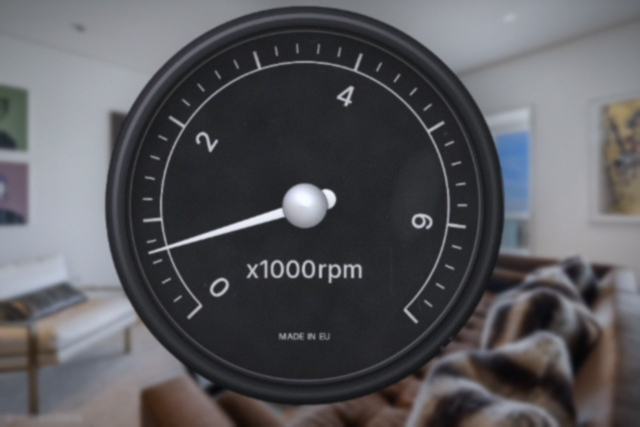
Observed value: 700,rpm
